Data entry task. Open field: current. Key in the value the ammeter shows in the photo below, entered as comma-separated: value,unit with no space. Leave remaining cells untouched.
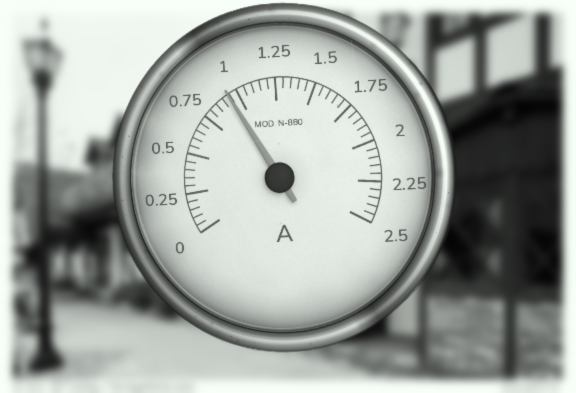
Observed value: 0.95,A
